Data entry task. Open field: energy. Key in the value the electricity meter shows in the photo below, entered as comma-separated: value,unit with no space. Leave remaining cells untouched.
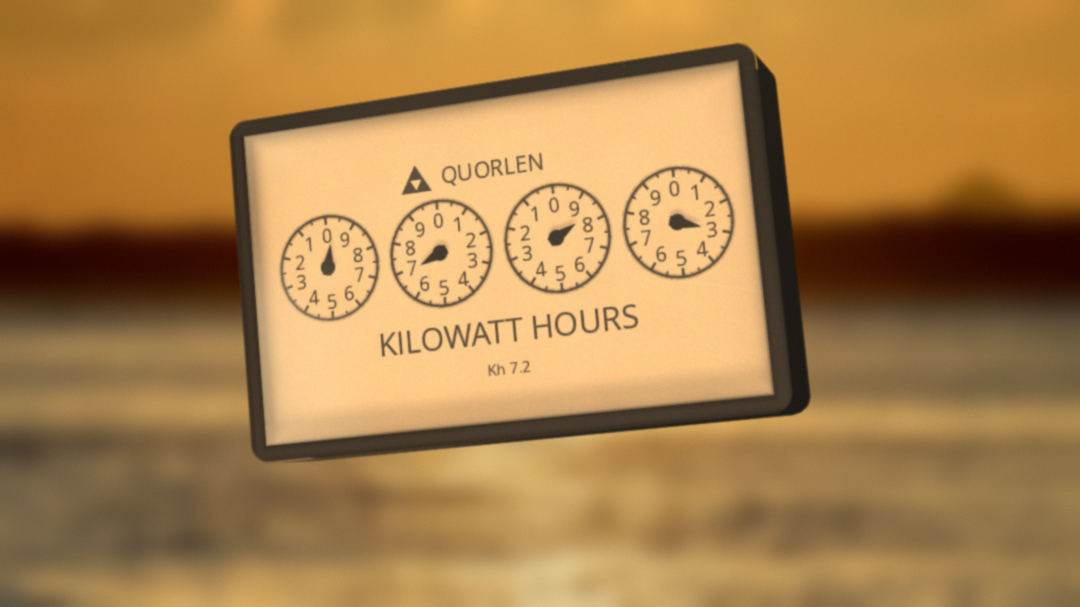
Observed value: 9683,kWh
